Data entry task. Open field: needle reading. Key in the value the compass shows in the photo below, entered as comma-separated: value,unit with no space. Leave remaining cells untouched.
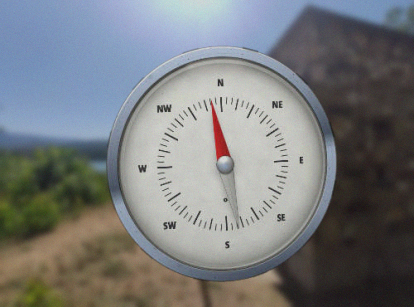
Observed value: 350,°
